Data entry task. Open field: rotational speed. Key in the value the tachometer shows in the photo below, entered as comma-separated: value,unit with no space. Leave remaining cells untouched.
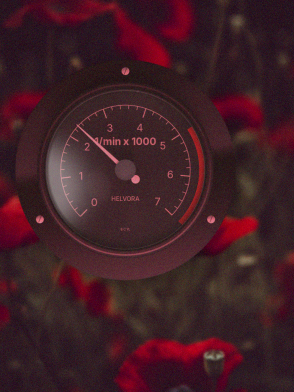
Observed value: 2300,rpm
